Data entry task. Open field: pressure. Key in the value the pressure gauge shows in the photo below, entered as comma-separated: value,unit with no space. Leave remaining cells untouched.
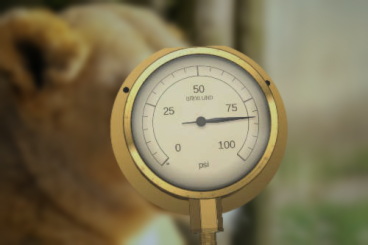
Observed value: 82.5,psi
